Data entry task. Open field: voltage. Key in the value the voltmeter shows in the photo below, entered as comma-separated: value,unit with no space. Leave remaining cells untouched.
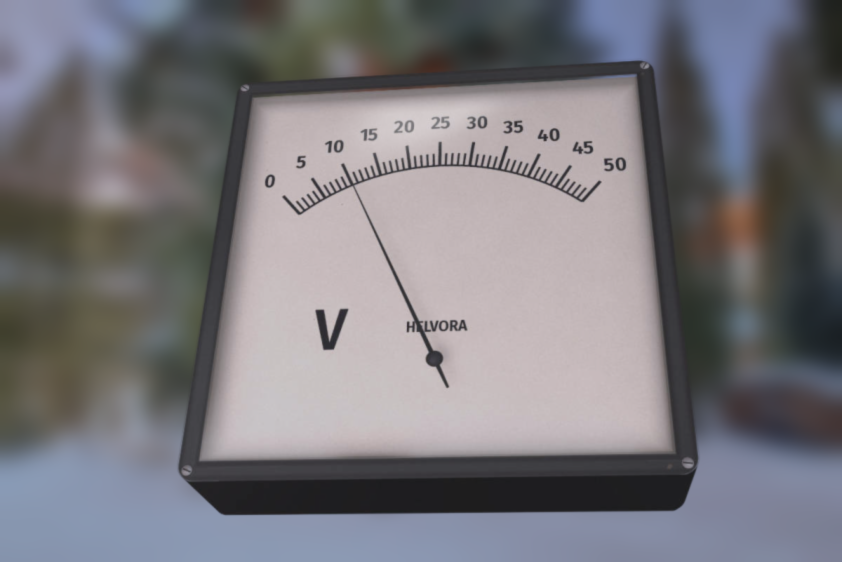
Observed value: 10,V
